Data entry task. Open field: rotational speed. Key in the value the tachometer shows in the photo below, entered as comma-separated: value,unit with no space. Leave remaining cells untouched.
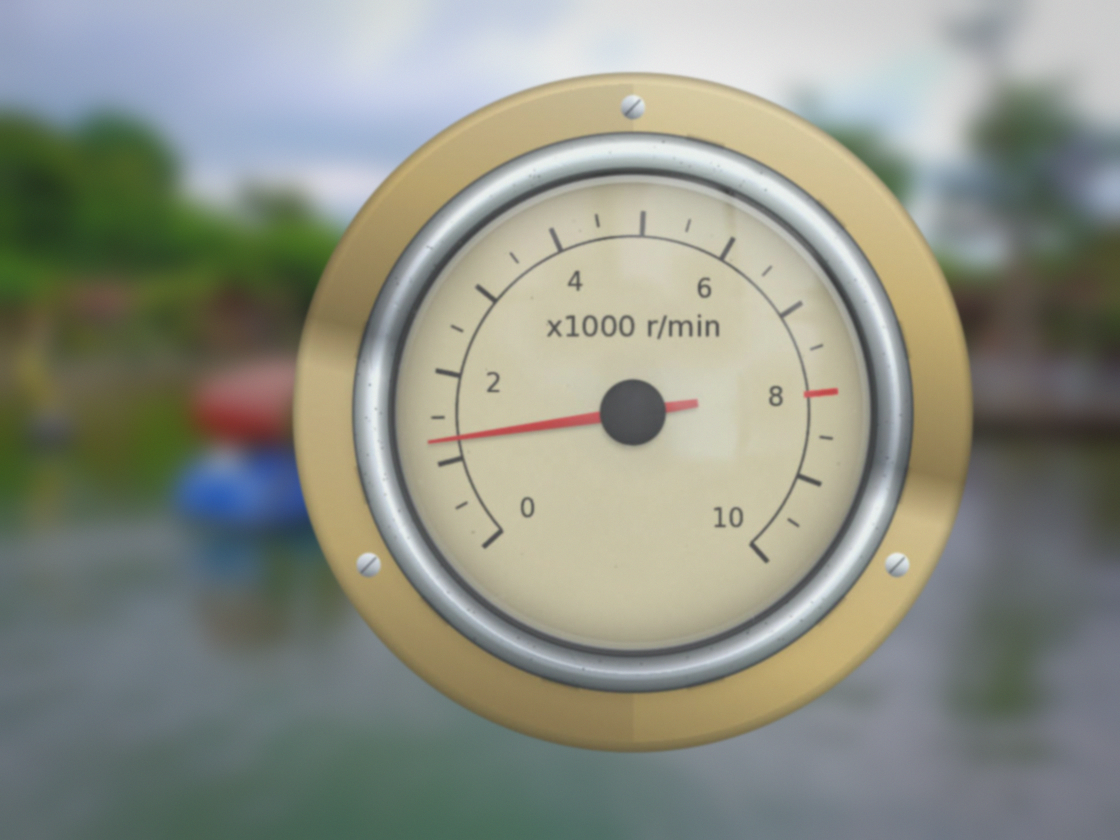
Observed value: 1250,rpm
